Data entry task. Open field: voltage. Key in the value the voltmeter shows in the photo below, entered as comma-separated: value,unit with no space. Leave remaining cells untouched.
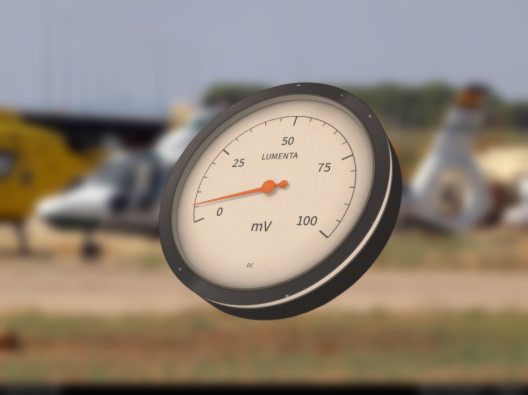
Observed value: 5,mV
